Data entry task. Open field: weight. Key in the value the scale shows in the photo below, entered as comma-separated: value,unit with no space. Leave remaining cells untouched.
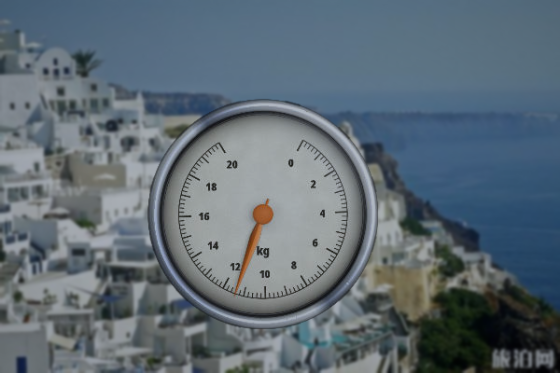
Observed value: 11.4,kg
